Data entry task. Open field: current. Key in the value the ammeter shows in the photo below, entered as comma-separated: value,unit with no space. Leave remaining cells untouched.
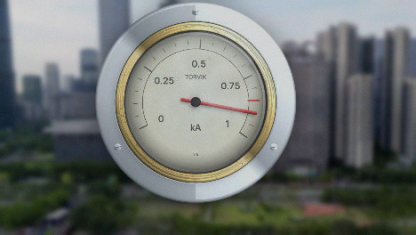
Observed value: 0.9,kA
